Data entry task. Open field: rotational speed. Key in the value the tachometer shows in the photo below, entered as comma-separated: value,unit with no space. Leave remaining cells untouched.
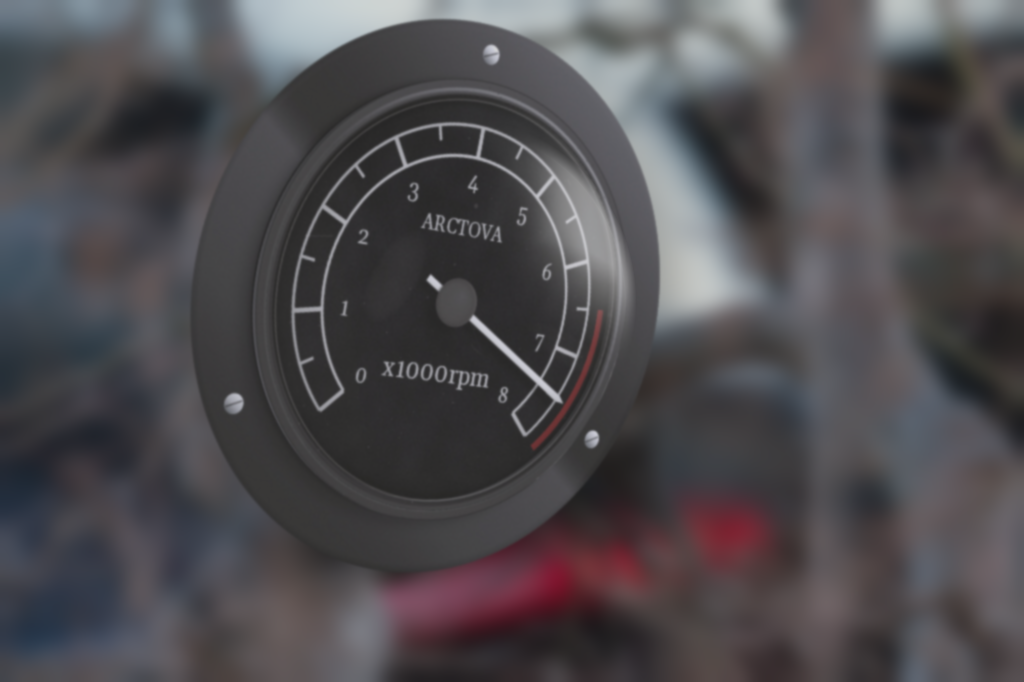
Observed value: 7500,rpm
